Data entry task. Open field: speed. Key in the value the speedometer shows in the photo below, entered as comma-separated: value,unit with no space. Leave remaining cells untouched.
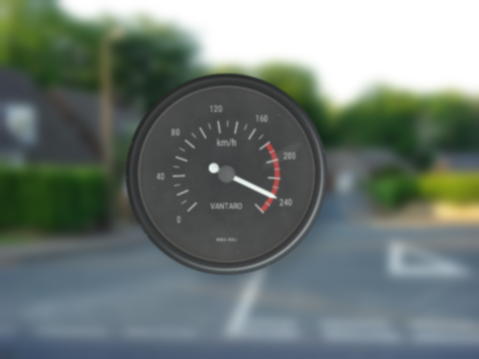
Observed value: 240,km/h
